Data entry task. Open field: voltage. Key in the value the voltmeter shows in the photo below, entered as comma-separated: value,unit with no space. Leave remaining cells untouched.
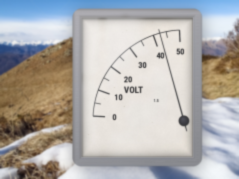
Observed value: 42.5,V
